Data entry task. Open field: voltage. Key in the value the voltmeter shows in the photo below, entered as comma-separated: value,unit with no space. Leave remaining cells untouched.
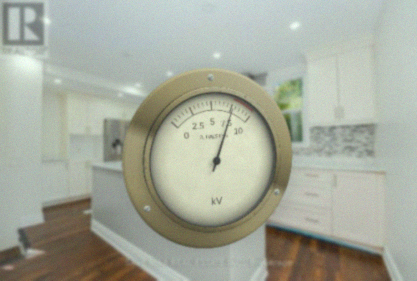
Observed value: 7.5,kV
